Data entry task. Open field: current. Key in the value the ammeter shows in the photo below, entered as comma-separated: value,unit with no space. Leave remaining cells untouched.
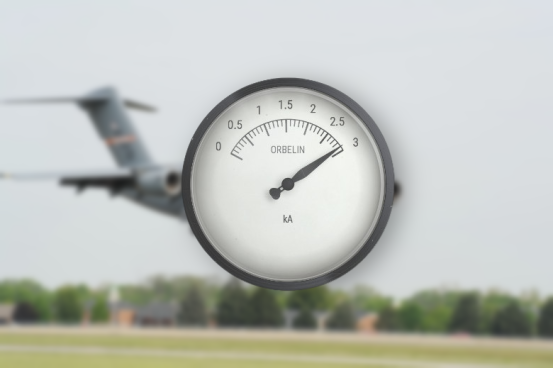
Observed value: 2.9,kA
